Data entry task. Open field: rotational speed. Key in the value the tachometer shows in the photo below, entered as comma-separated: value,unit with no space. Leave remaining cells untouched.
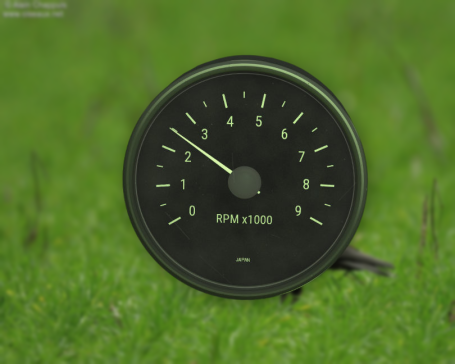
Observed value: 2500,rpm
